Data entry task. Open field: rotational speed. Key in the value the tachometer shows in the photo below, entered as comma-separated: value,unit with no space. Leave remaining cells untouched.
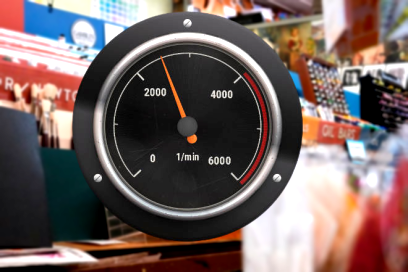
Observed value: 2500,rpm
